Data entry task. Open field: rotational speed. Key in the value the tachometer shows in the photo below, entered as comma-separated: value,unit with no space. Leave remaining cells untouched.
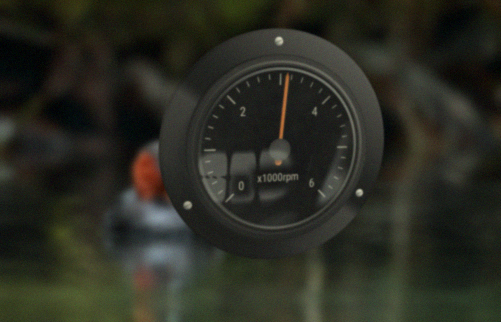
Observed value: 3100,rpm
